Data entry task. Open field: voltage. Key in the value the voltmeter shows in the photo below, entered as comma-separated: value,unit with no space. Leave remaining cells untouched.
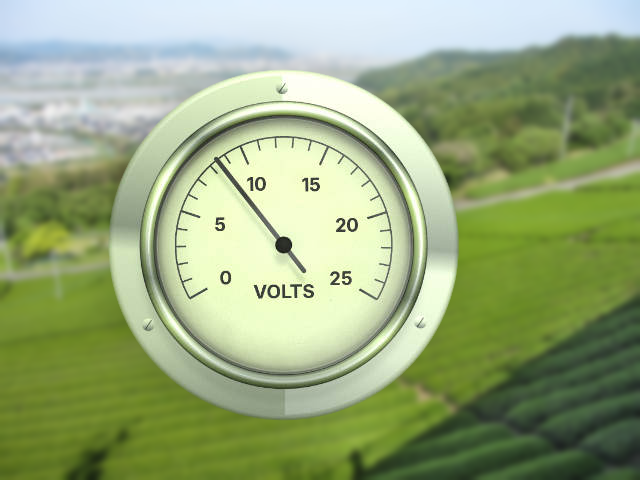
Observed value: 8.5,V
